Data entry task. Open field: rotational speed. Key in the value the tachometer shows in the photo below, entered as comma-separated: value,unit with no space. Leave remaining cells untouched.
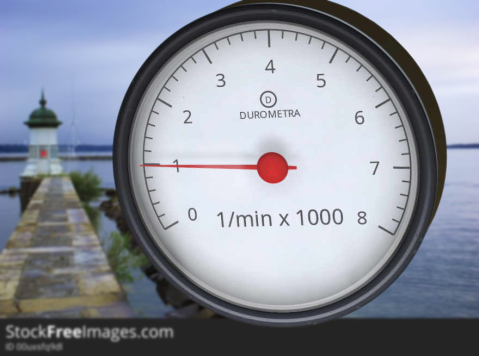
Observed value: 1000,rpm
